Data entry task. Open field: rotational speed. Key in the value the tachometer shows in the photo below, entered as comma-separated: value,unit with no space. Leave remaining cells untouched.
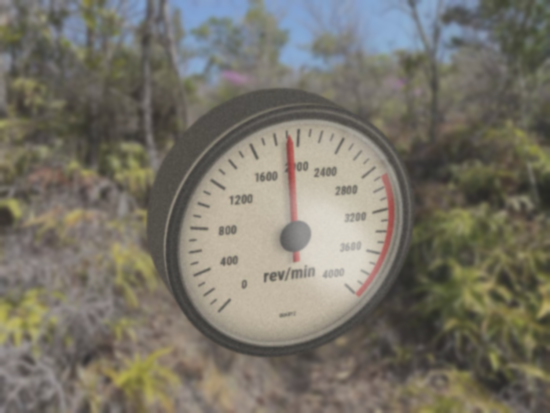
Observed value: 1900,rpm
